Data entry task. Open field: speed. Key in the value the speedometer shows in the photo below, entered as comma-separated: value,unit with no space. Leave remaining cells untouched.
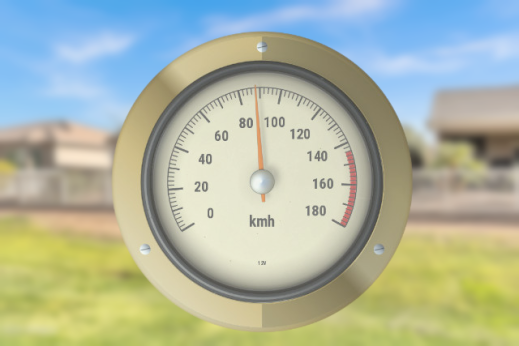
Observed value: 88,km/h
